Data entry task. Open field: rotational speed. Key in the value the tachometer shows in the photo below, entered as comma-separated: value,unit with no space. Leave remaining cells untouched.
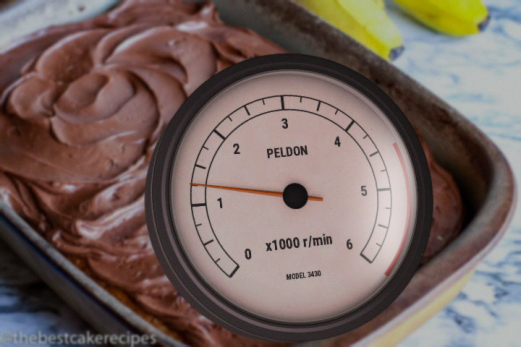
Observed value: 1250,rpm
